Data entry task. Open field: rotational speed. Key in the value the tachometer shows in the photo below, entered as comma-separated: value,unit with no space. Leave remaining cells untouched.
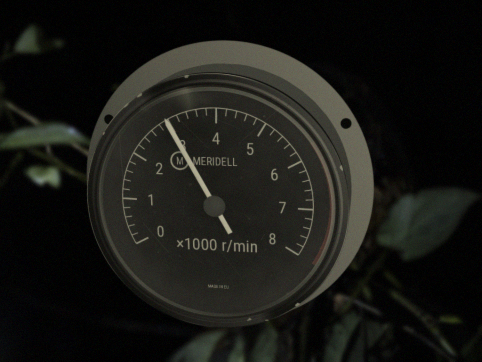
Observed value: 3000,rpm
